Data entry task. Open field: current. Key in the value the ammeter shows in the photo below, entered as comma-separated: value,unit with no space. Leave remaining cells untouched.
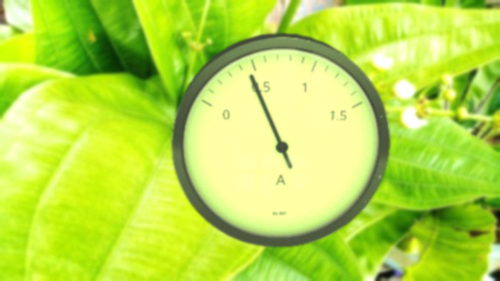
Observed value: 0.45,A
